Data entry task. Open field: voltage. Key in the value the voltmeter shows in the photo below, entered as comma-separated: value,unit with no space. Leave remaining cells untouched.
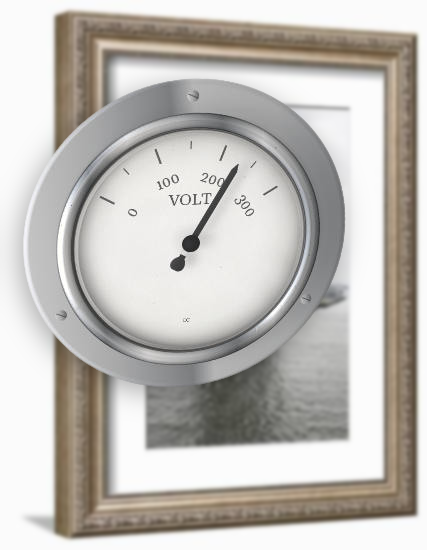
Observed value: 225,V
